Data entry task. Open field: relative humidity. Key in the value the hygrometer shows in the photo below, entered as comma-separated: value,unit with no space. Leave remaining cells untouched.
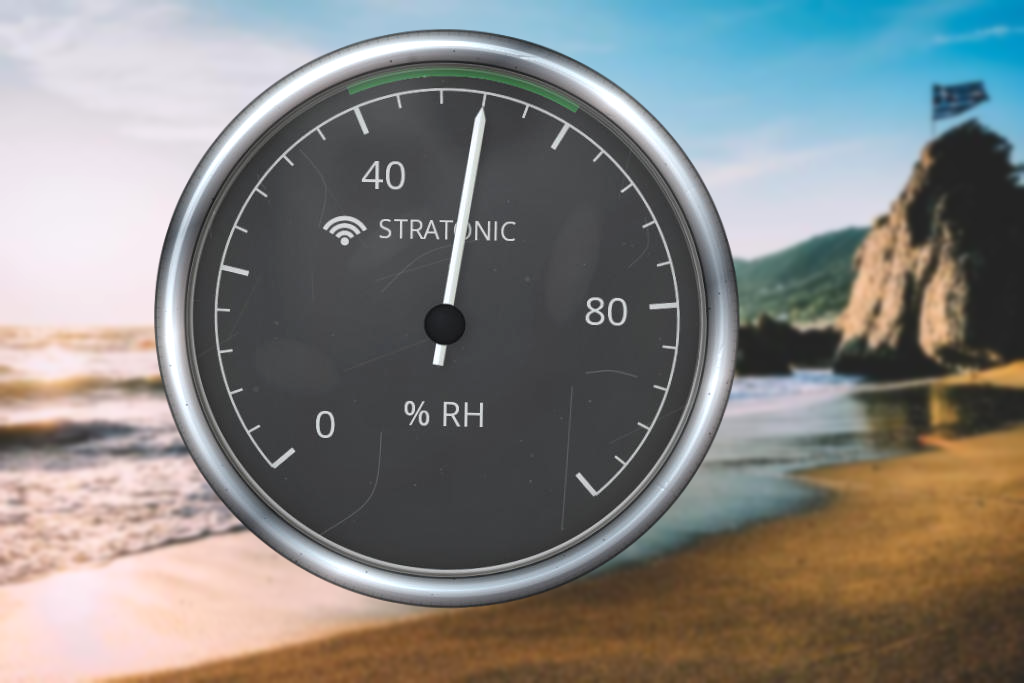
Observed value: 52,%
